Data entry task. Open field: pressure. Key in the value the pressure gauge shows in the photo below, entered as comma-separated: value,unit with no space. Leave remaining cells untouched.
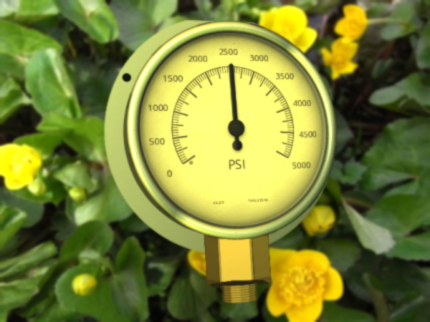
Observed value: 2500,psi
